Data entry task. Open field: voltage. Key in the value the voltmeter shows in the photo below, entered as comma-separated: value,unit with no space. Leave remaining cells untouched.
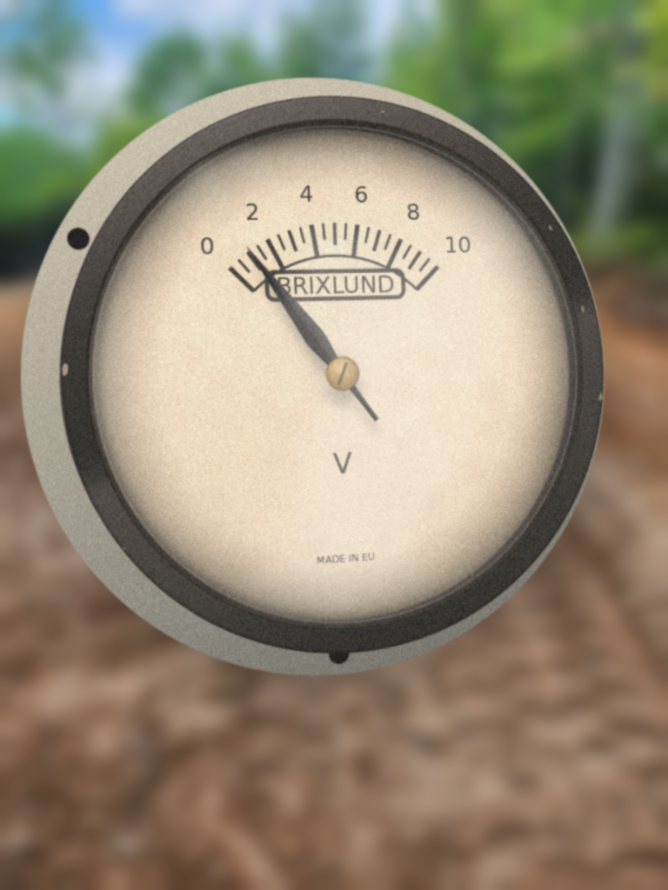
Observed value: 1,V
